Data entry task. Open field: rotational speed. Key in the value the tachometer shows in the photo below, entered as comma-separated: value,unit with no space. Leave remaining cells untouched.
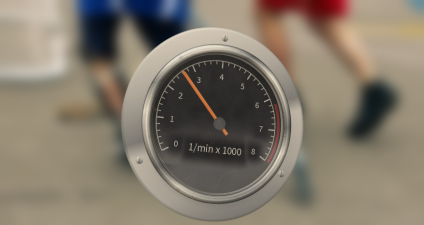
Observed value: 2600,rpm
